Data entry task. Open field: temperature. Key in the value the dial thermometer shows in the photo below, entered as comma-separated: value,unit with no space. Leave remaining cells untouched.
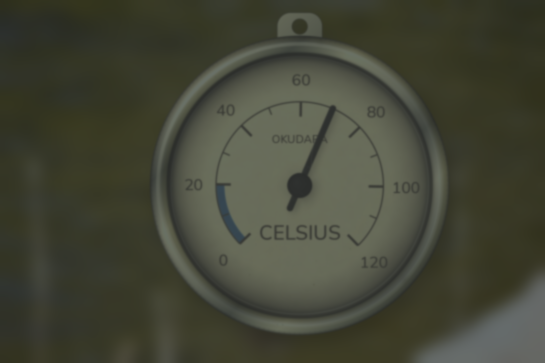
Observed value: 70,°C
